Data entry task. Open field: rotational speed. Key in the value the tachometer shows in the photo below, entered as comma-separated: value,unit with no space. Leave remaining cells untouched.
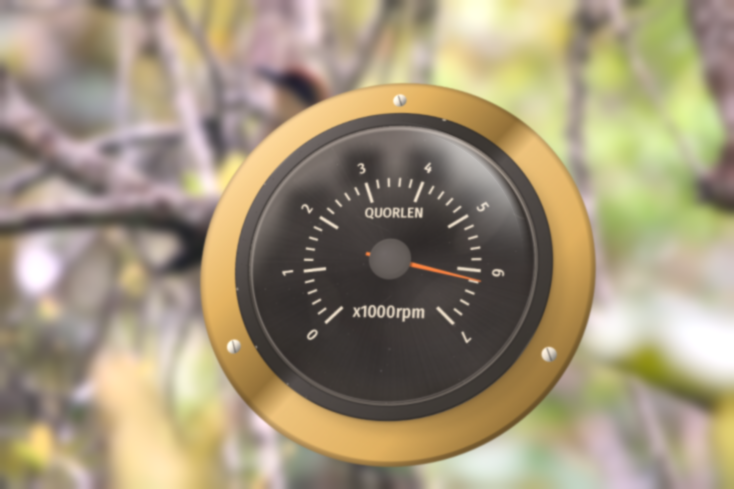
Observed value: 6200,rpm
